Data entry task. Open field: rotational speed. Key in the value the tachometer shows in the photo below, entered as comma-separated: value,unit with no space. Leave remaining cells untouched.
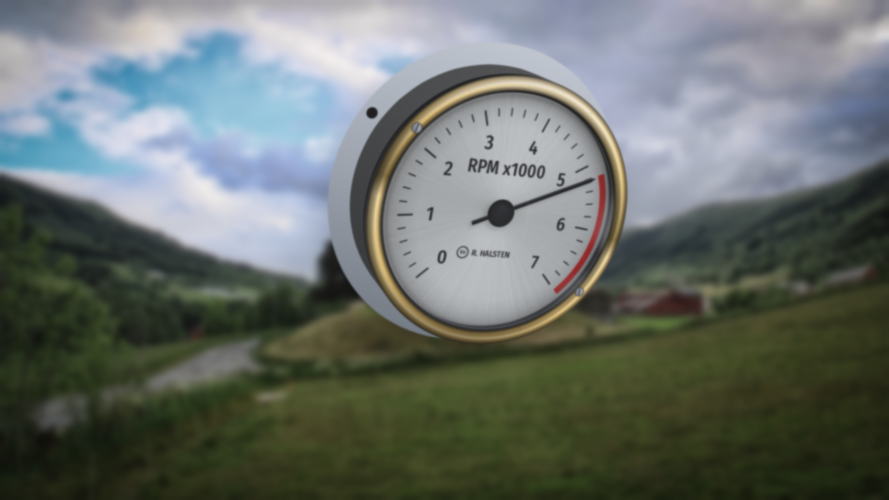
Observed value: 5200,rpm
